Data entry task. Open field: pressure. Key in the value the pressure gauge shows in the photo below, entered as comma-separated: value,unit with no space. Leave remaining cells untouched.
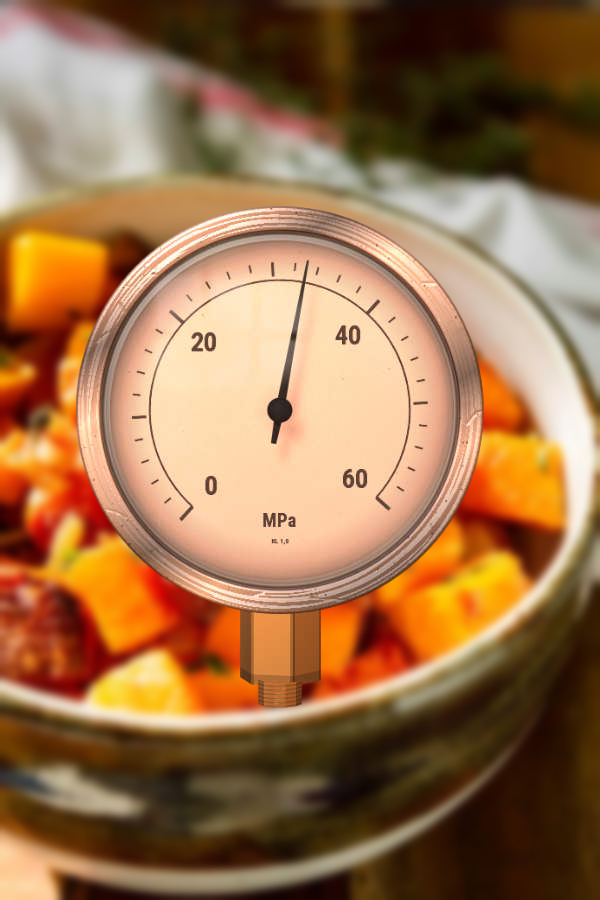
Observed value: 33,MPa
